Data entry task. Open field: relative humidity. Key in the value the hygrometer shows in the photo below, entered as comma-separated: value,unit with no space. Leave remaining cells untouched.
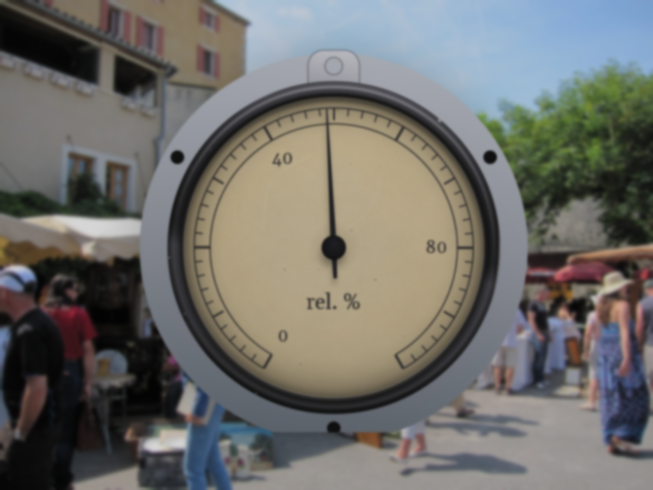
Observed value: 49,%
